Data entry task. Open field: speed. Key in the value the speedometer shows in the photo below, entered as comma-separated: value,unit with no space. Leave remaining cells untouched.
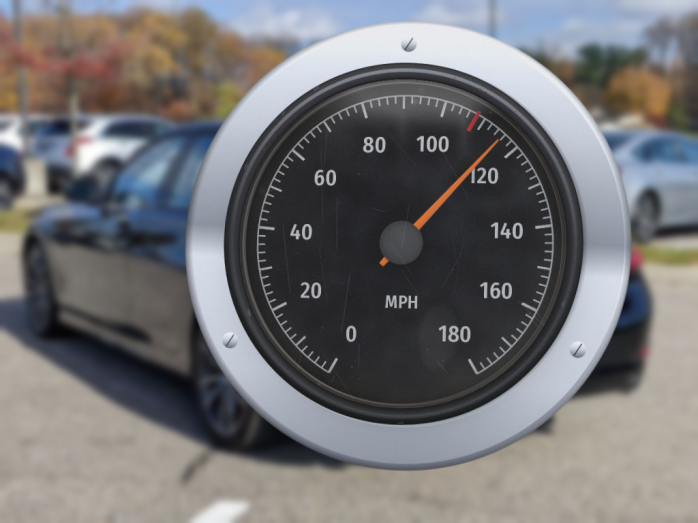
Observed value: 116,mph
